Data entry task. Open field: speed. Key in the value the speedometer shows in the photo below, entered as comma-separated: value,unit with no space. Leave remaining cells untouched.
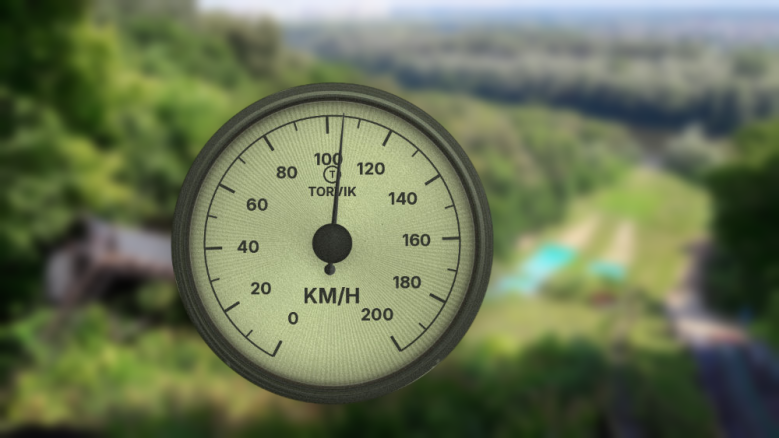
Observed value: 105,km/h
